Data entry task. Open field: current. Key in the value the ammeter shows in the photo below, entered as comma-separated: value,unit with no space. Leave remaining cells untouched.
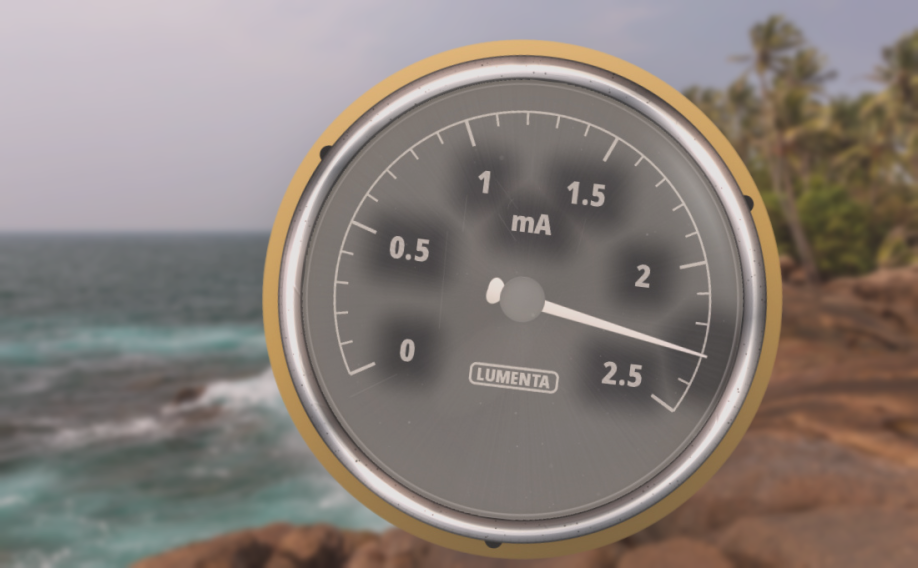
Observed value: 2.3,mA
